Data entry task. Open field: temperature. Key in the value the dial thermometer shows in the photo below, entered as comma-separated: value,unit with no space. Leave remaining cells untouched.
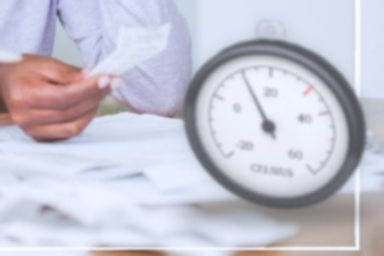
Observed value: 12,°C
